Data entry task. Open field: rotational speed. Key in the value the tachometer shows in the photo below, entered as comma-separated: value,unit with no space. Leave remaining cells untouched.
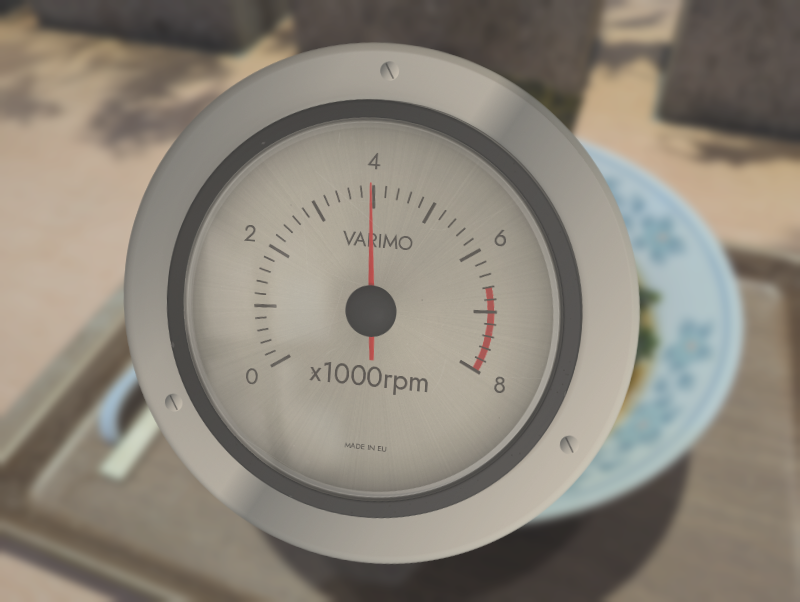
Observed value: 4000,rpm
